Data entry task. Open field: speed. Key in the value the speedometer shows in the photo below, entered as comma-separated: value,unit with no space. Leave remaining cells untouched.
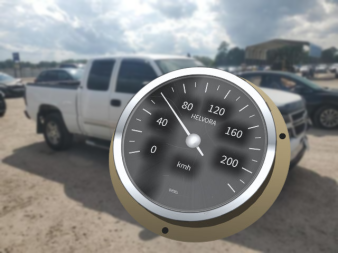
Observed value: 60,km/h
